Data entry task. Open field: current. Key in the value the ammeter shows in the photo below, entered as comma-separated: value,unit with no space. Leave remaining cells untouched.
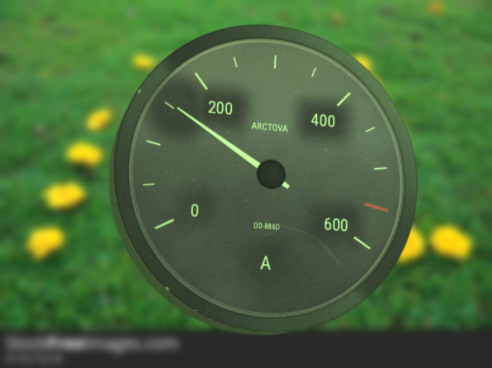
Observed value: 150,A
